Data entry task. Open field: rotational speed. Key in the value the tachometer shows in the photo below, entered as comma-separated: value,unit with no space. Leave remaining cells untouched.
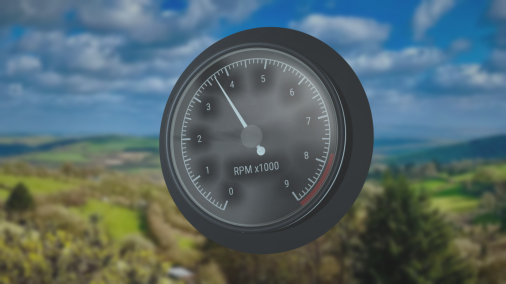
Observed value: 3700,rpm
